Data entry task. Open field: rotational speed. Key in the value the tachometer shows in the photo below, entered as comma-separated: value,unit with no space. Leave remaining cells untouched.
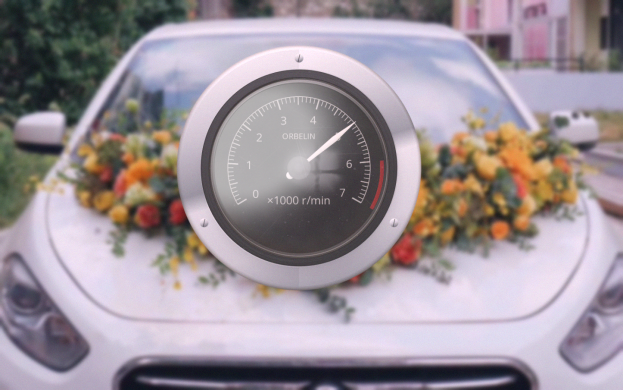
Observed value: 5000,rpm
